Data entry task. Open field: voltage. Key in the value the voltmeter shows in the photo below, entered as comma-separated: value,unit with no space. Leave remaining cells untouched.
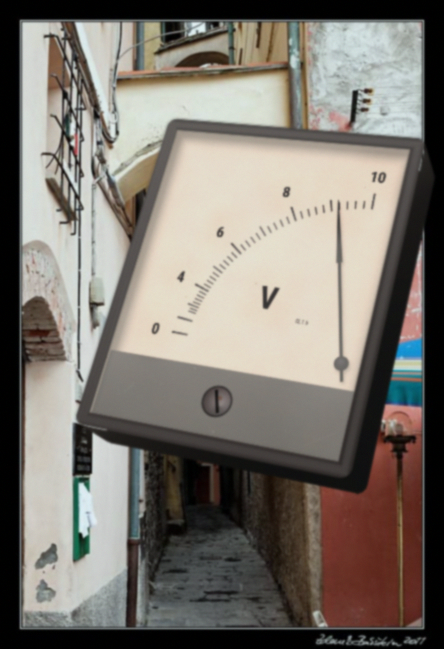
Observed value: 9.2,V
